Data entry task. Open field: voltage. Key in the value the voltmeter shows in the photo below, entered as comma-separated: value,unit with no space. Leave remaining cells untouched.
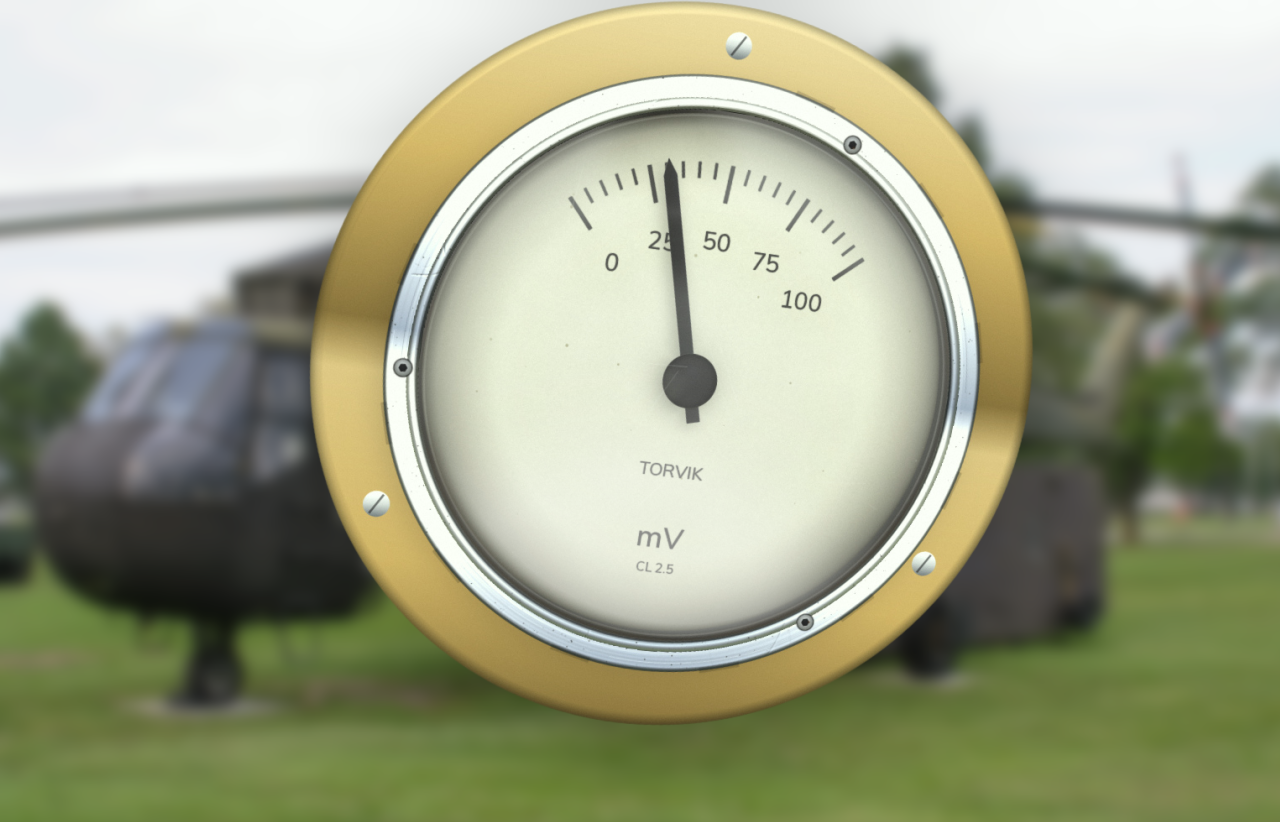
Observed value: 30,mV
